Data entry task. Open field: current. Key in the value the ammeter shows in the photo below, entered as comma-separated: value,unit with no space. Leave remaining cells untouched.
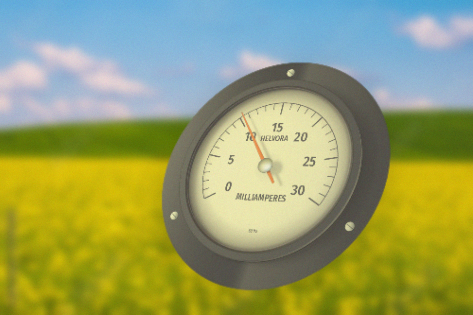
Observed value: 10.5,mA
